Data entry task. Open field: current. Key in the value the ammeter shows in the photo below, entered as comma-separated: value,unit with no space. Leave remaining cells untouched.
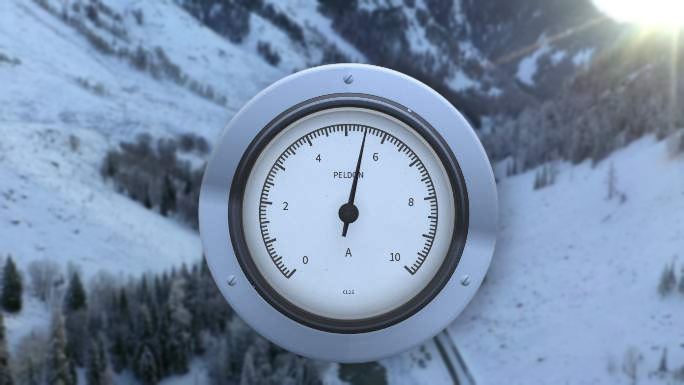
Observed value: 5.5,A
